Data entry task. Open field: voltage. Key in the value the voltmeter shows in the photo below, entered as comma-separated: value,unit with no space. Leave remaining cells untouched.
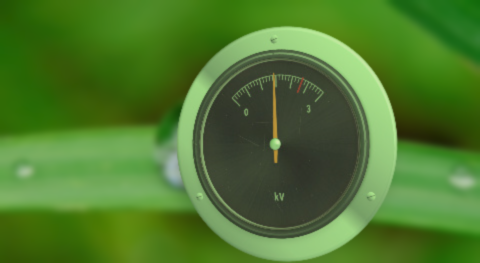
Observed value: 1.5,kV
